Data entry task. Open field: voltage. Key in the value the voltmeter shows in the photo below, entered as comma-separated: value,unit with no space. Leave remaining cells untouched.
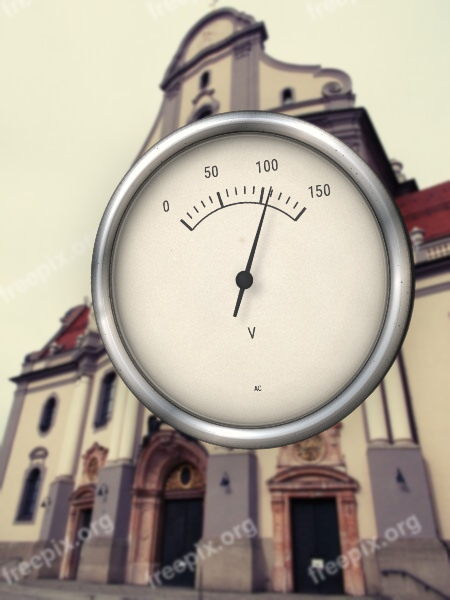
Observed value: 110,V
